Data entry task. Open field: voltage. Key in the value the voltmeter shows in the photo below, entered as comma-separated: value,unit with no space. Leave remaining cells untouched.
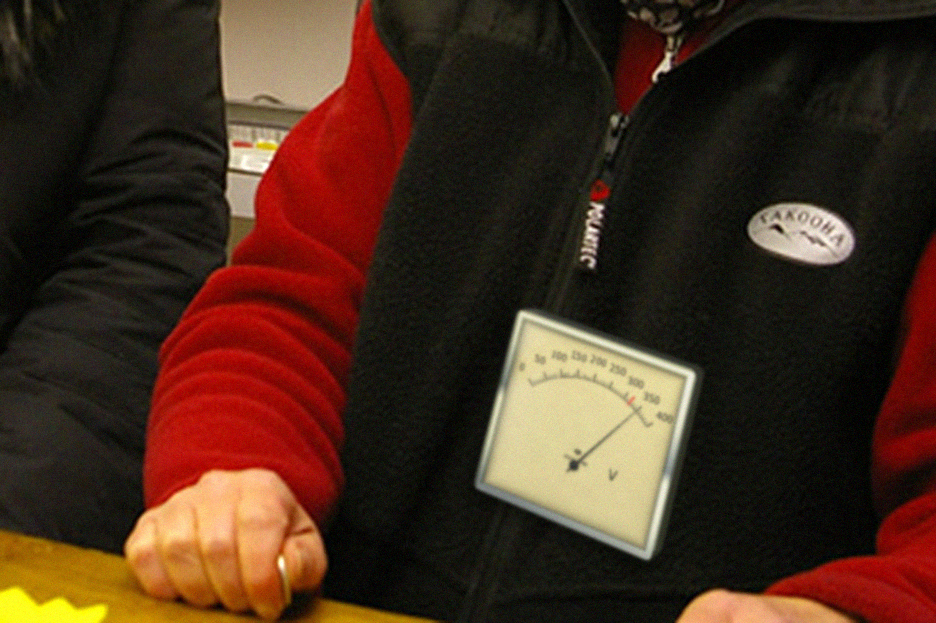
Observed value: 350,V
